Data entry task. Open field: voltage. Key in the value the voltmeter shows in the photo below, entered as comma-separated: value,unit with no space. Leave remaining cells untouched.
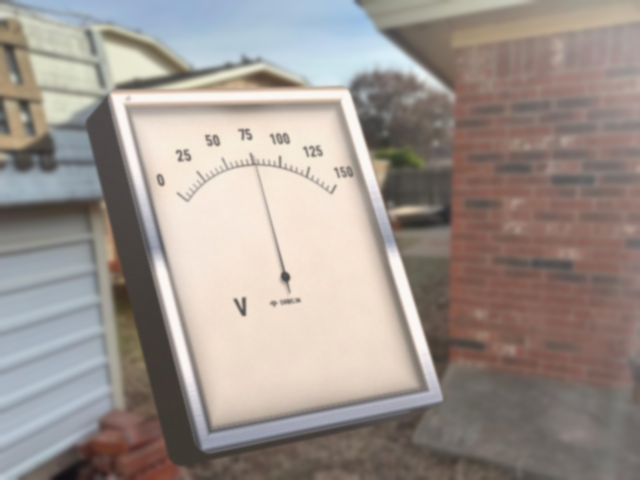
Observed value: 75,V
